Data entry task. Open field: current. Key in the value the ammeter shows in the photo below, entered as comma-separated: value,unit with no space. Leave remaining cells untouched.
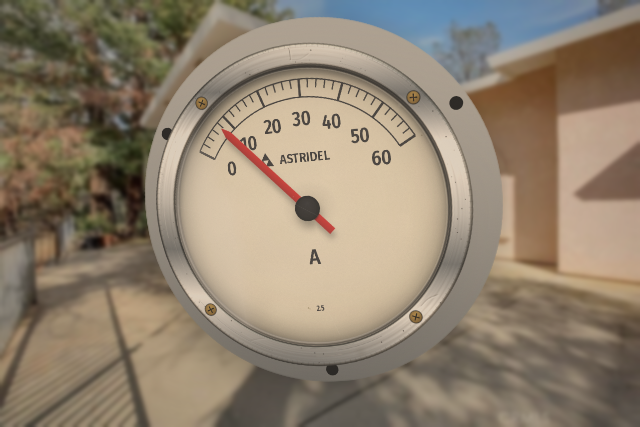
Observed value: 8,A
